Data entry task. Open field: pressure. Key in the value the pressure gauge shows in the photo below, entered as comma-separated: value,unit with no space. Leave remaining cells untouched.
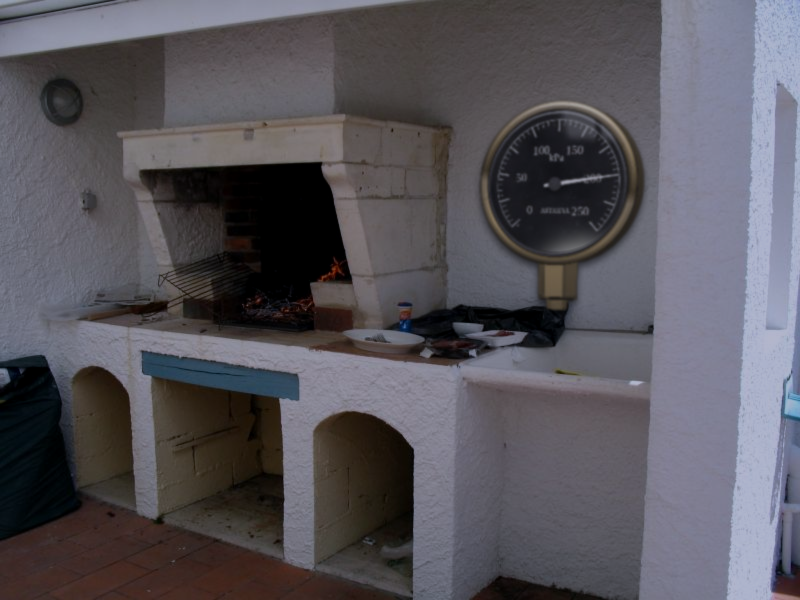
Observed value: 200,kPa
